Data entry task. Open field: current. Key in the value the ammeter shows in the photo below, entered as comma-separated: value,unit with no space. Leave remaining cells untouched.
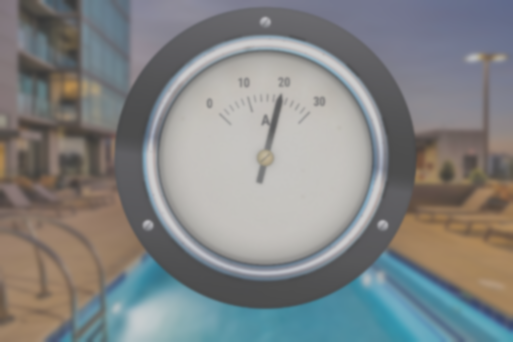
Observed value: 20,A
